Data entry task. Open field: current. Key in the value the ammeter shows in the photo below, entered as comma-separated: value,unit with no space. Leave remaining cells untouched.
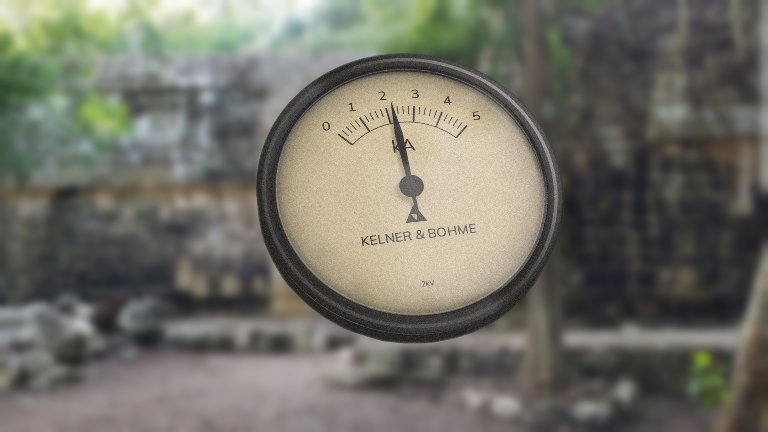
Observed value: 2.2,kA
